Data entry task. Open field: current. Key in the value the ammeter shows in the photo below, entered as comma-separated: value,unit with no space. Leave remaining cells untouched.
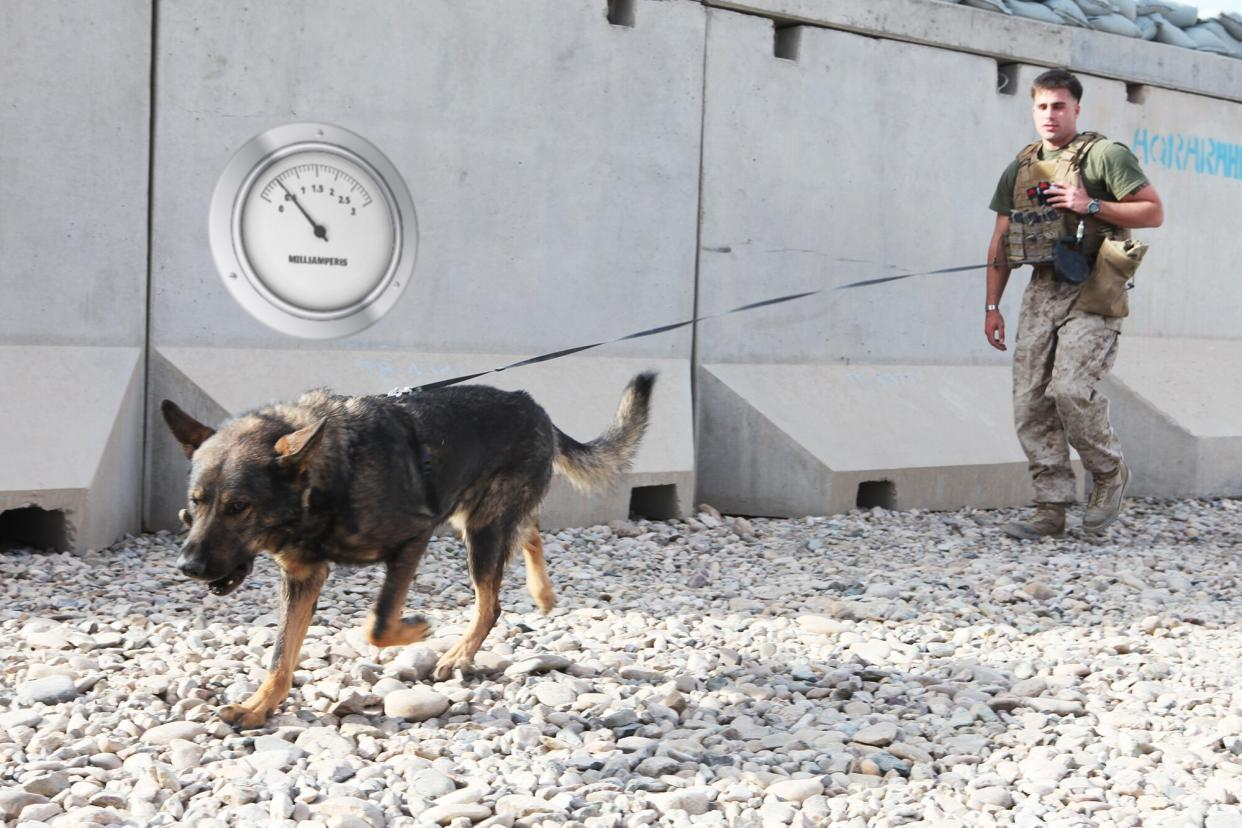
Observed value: 0.5,mA
